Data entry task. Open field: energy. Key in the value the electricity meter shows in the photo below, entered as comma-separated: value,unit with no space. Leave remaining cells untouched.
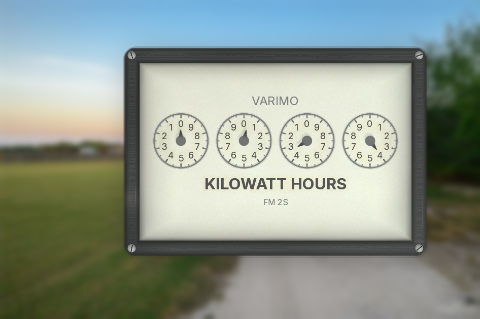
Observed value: 34,kWh
